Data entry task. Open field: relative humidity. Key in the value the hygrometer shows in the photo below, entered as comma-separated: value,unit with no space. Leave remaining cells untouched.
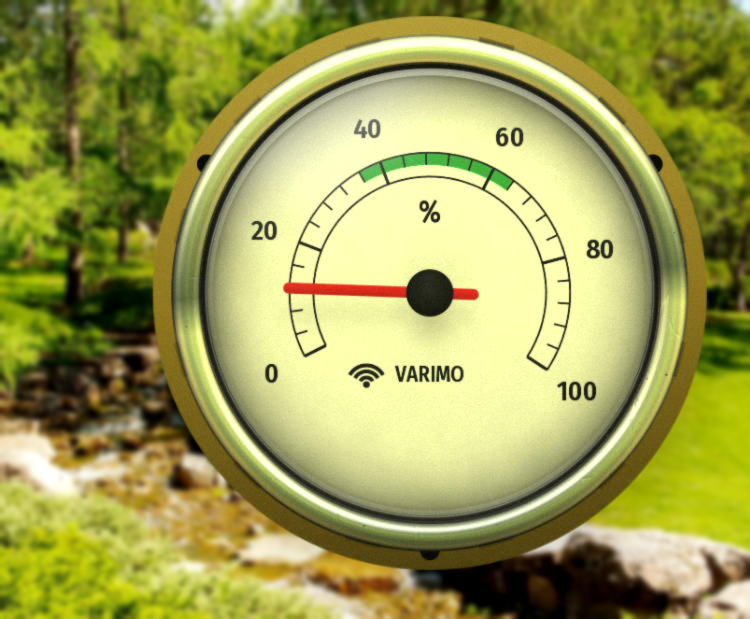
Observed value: 12,%
